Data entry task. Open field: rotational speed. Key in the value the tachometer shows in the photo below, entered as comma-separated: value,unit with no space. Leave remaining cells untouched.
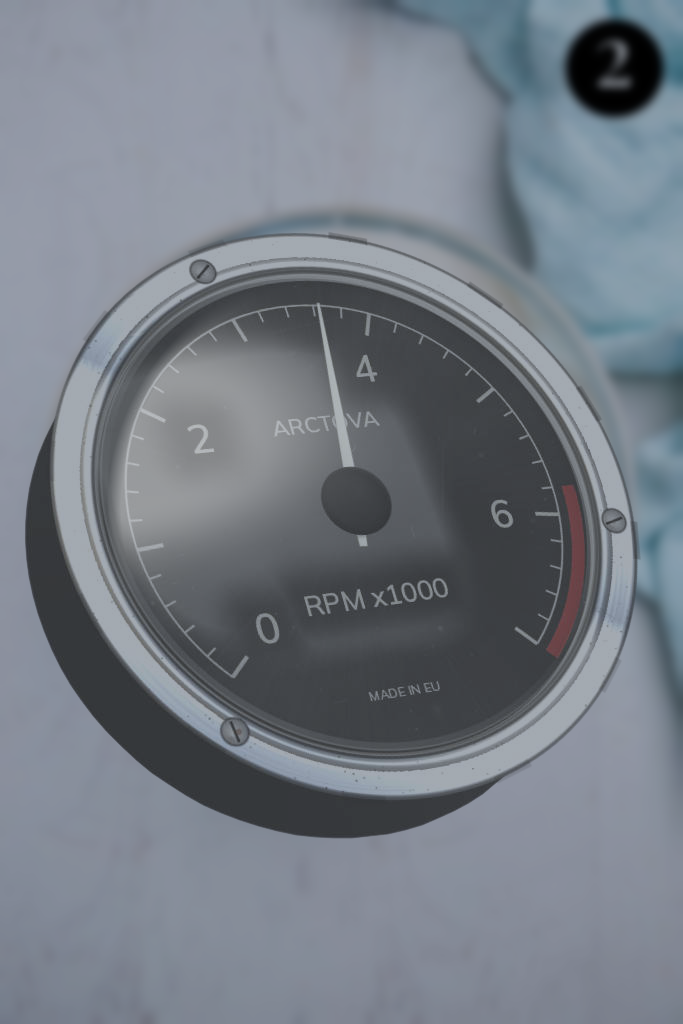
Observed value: 3600,rpm
